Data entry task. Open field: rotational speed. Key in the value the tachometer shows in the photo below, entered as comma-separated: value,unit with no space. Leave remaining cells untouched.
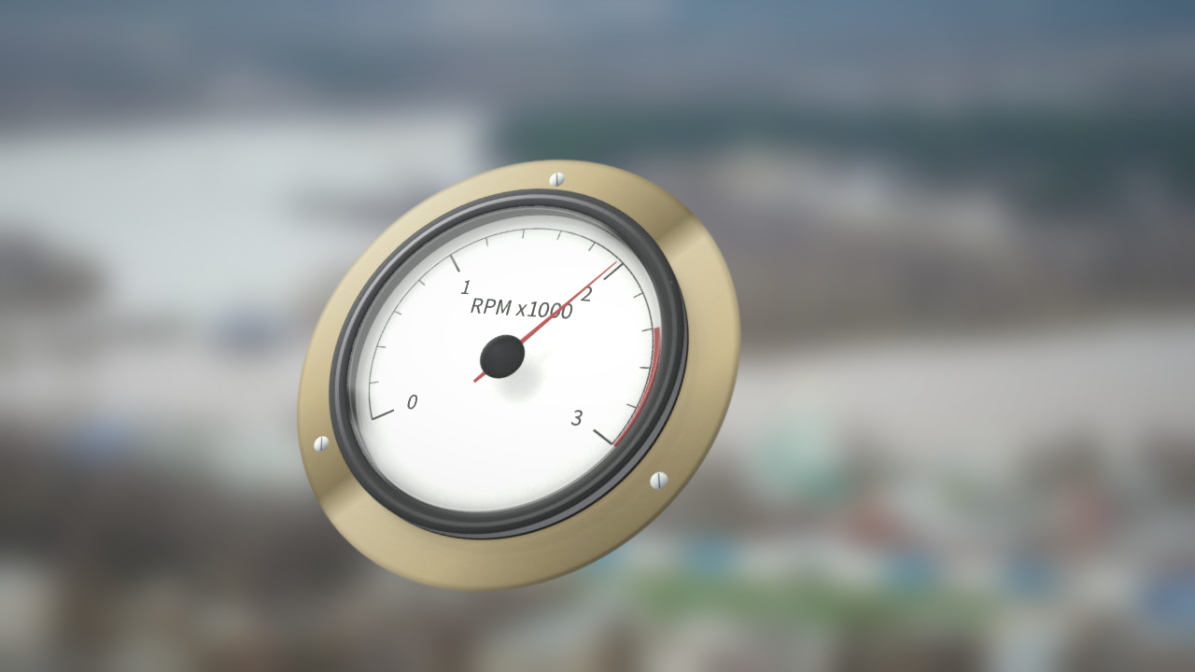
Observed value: 2000,rpm
